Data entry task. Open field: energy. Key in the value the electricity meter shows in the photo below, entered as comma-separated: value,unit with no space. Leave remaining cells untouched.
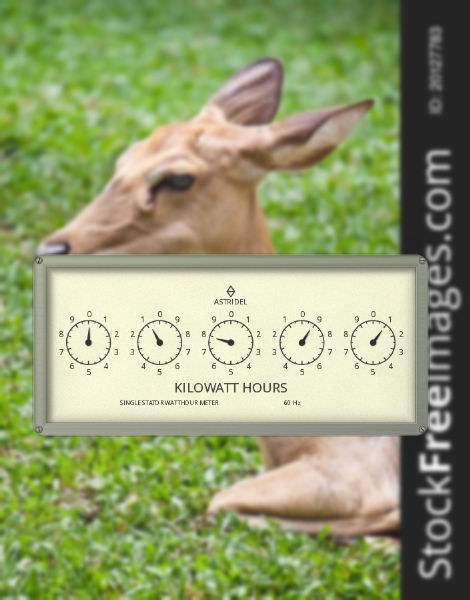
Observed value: 791,kWh
